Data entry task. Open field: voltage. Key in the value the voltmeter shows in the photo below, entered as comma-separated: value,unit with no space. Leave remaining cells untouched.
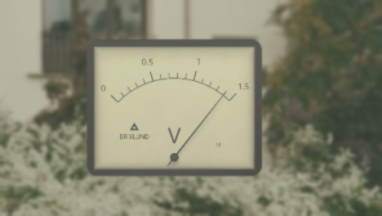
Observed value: 1.4,V
